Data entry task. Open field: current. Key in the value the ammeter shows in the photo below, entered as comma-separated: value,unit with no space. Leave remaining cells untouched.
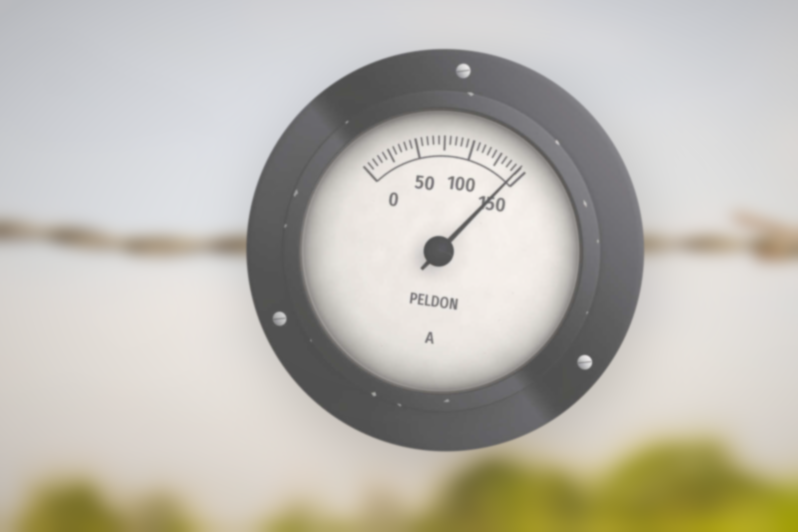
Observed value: 145,A
